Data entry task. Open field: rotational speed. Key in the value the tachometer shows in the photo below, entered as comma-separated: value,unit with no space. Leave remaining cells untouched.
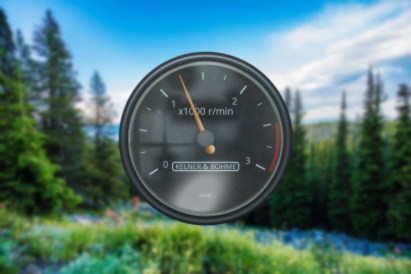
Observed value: 1250,rpm
